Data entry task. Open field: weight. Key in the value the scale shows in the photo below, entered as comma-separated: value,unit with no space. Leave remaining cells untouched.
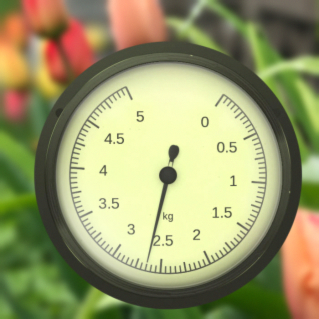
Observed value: 2.65,kg
